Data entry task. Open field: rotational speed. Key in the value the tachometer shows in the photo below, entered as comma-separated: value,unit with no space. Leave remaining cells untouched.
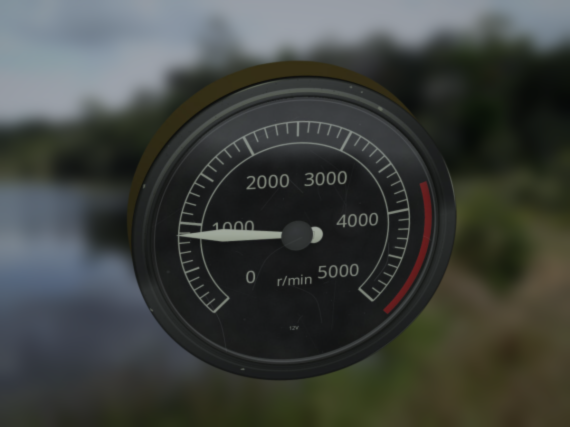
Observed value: 900,rpm
